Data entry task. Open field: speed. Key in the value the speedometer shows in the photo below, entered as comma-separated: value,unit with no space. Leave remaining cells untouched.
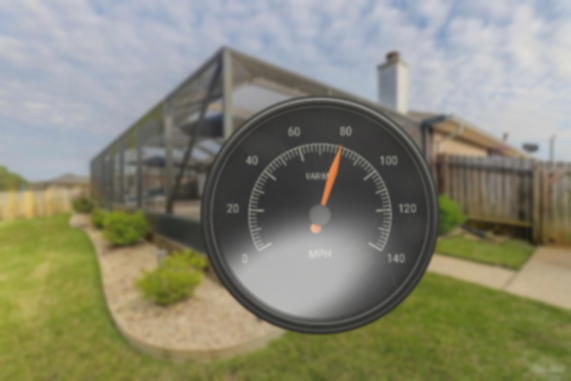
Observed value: 80,mph
